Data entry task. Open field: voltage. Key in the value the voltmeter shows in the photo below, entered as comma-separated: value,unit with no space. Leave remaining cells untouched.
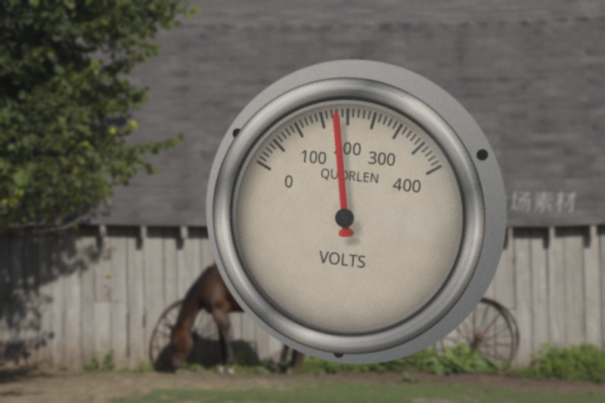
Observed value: 180,V
